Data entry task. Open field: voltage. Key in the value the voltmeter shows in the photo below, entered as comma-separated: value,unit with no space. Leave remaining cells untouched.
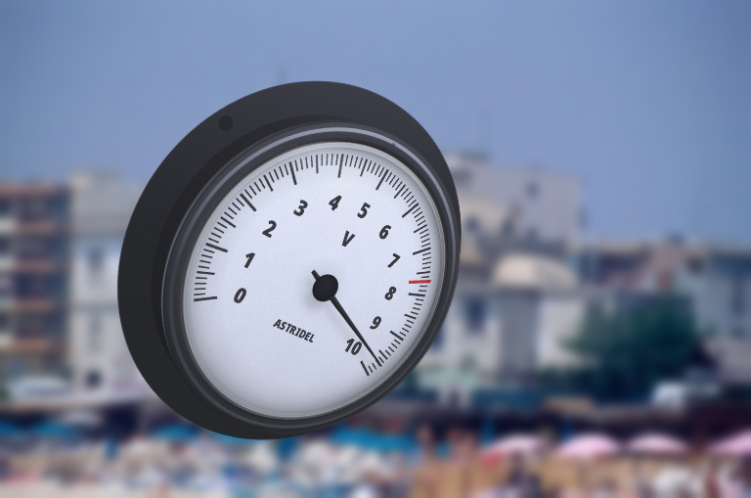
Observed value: 9.7,V
